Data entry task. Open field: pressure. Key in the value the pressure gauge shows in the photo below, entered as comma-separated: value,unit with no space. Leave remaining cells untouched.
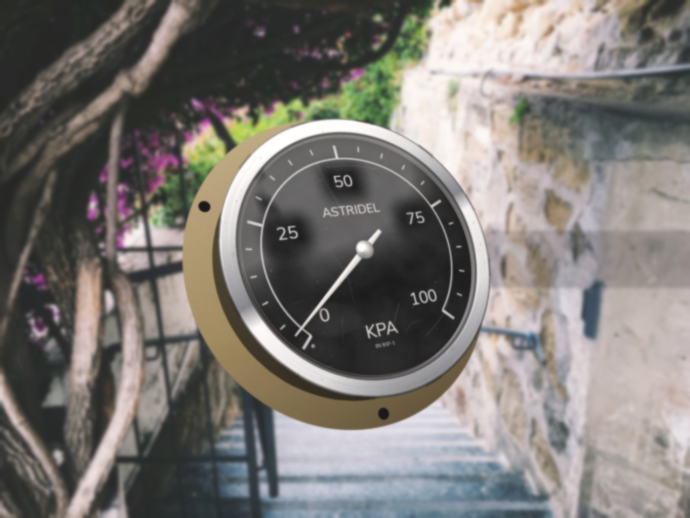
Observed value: 2.5,kPa
